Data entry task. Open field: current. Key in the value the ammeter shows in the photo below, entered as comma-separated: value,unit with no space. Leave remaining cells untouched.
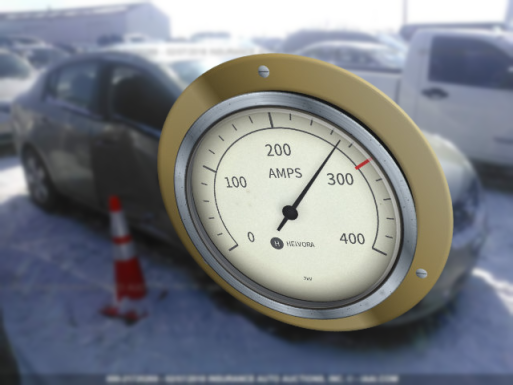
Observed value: 270,A
